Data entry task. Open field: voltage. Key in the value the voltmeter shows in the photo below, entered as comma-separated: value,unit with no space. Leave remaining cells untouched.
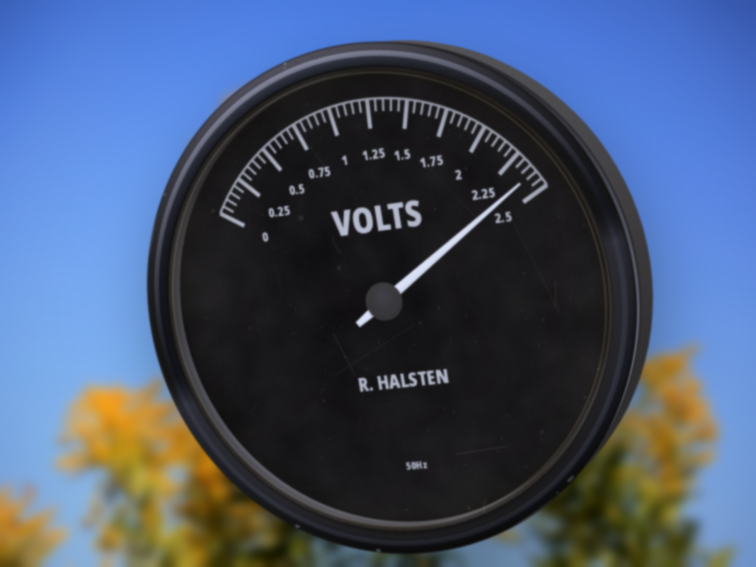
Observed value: 2.4,V
